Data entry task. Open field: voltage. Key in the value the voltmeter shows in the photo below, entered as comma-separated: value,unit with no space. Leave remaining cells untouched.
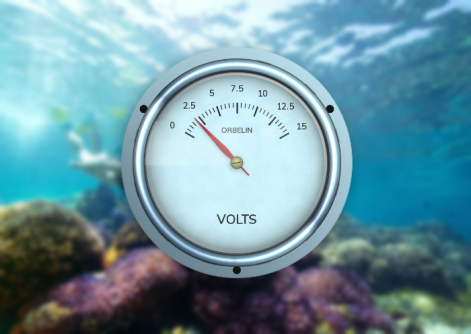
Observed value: 2,V
